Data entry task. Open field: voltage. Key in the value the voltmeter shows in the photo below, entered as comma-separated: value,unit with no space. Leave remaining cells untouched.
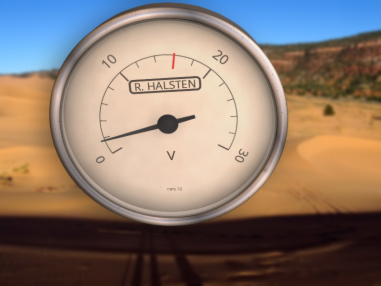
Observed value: 2,V
